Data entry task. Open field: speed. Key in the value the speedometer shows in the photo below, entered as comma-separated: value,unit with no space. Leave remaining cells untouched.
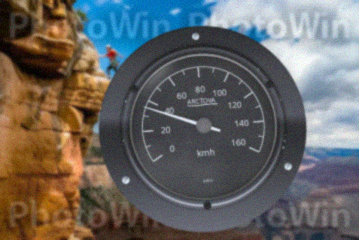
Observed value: 35,km/h
